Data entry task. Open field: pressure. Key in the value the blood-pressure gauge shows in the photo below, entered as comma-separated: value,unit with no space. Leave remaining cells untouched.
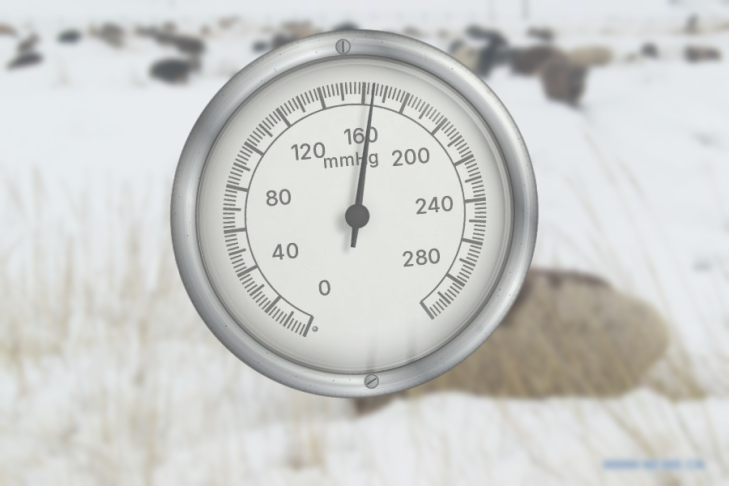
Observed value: 164,mmHg
